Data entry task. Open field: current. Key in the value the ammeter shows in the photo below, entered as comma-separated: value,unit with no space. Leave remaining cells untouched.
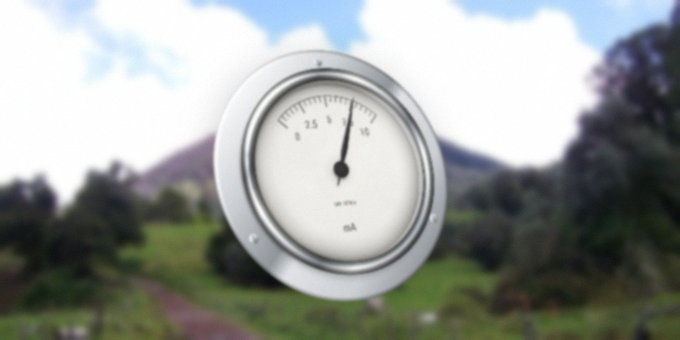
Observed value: 7.5,mA
